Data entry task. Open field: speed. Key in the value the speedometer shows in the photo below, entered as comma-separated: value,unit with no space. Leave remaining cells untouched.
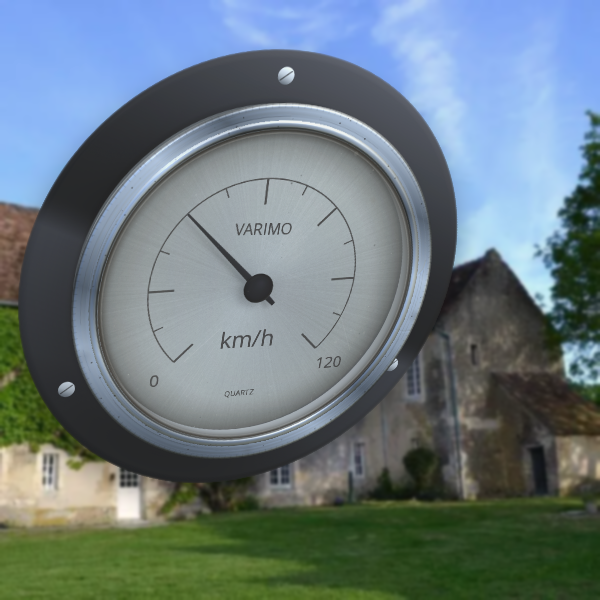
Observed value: 40,km/h
